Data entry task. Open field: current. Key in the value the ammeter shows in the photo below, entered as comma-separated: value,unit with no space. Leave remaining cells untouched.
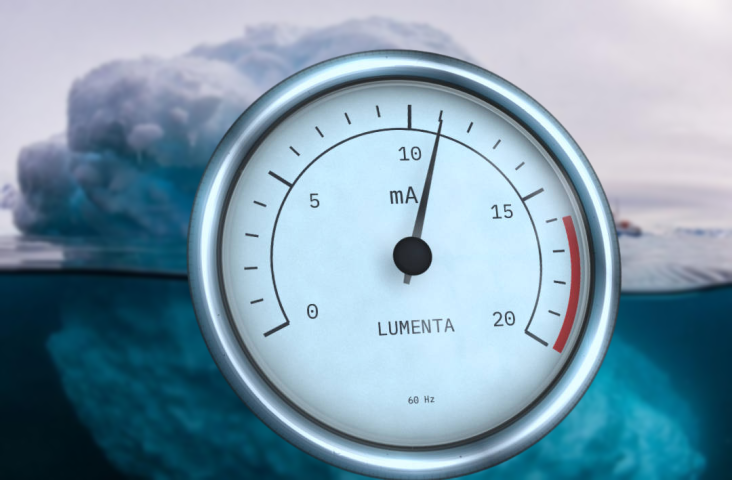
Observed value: 11,mA
